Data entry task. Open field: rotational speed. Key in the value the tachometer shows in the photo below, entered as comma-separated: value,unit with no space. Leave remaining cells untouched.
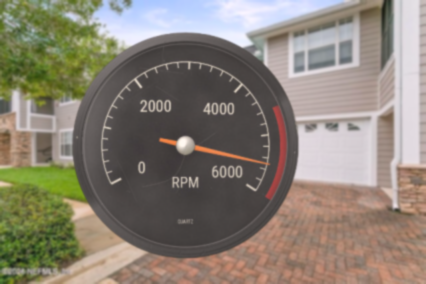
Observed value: 5500,rpm
